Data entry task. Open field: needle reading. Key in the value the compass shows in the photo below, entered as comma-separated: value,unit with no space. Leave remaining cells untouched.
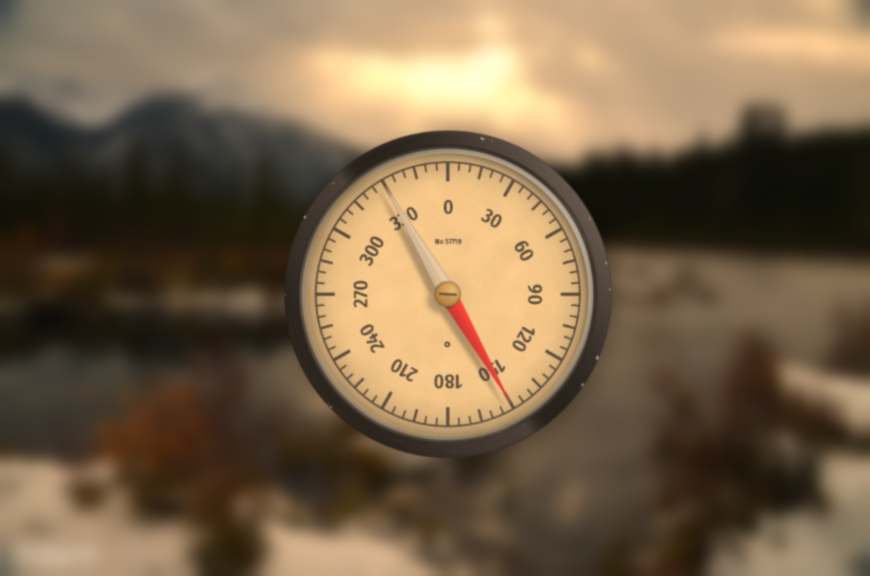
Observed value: 150,°
